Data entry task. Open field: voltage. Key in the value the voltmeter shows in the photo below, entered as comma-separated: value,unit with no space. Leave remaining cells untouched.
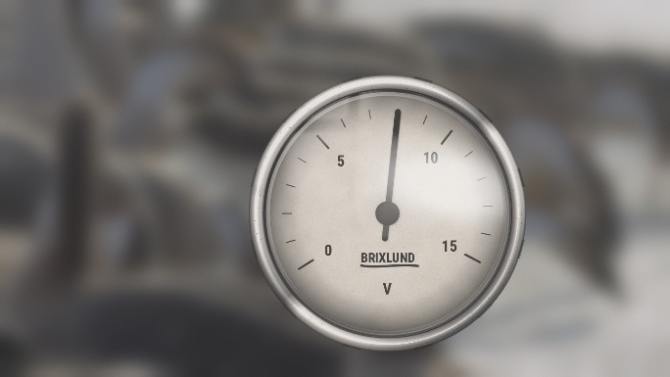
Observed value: 8,V
